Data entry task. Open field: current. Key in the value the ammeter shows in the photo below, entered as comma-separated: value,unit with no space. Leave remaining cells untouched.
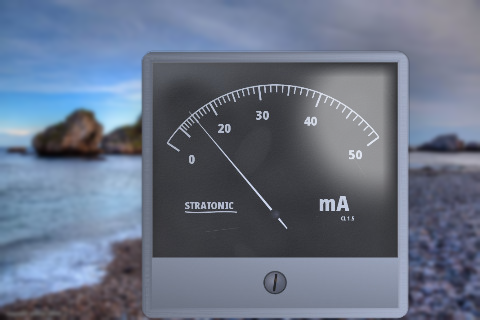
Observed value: 15,mA
